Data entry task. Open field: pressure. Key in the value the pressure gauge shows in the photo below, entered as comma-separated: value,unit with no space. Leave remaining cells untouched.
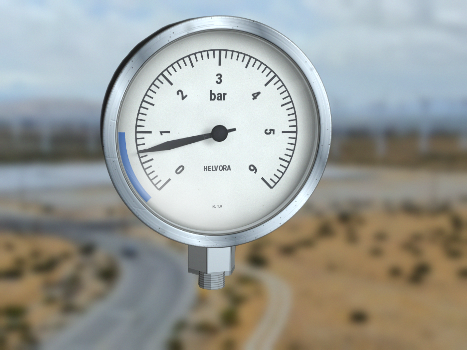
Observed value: 0.7,bar
